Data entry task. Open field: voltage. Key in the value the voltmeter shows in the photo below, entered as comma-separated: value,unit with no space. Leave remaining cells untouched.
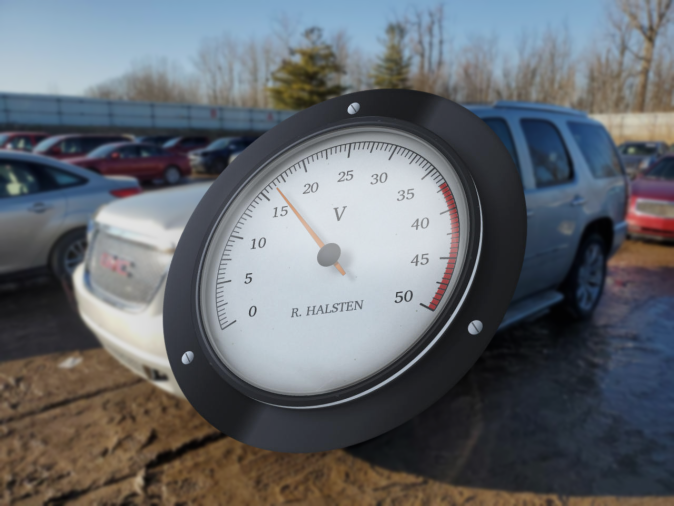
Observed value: 16.5,V
